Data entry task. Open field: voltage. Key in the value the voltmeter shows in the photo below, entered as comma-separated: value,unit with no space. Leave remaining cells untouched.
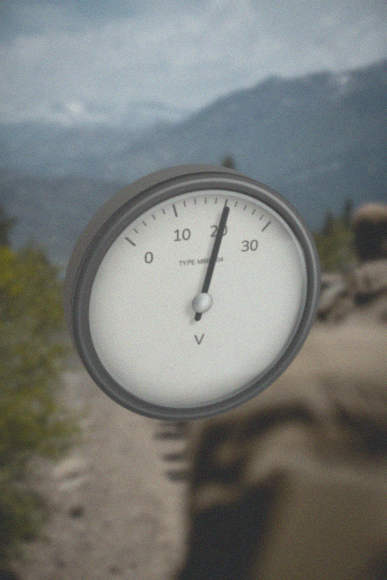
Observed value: 20,V
